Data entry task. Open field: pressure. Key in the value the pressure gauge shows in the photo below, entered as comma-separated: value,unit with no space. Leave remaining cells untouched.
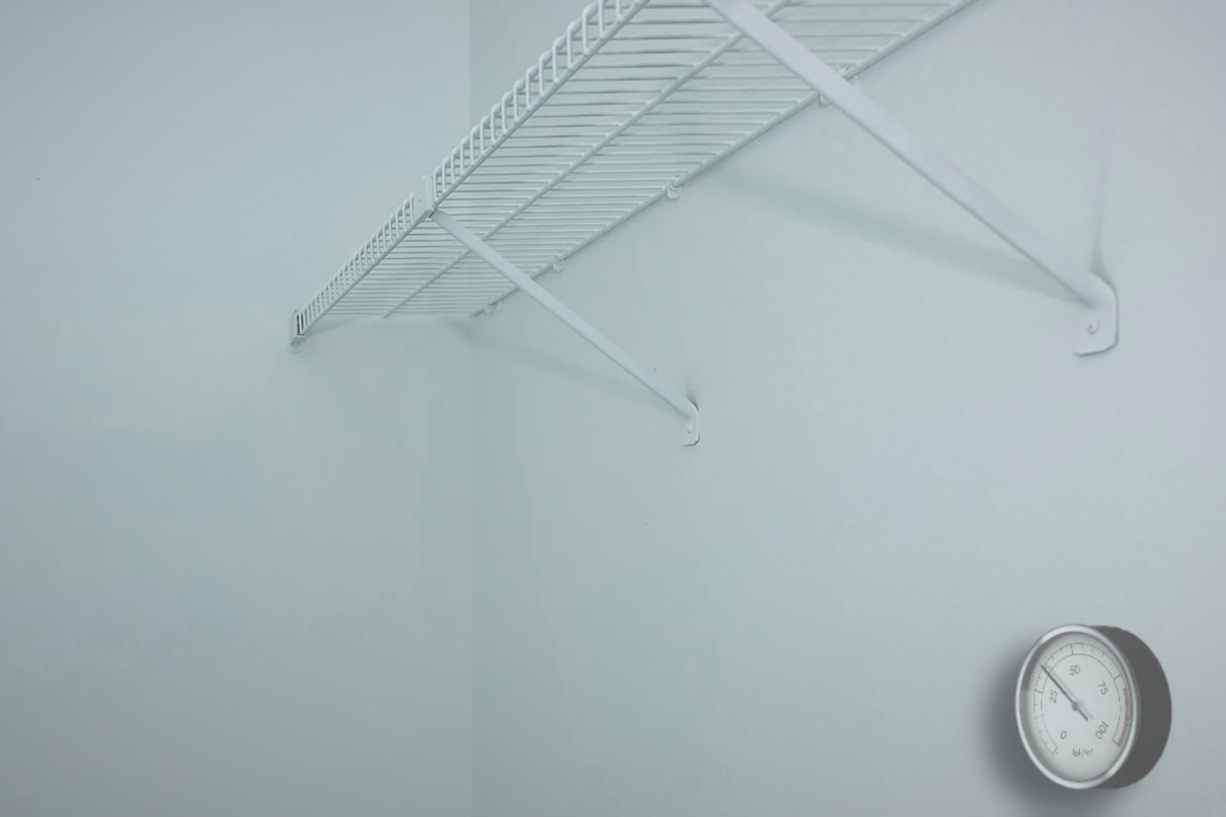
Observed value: 35,psi
